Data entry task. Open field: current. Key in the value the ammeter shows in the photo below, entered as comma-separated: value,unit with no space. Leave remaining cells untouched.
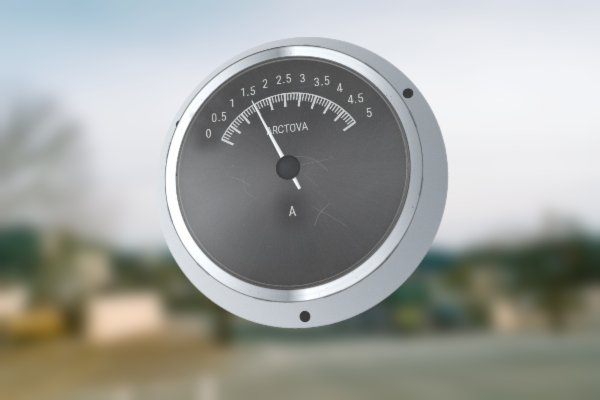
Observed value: 1.5,A
